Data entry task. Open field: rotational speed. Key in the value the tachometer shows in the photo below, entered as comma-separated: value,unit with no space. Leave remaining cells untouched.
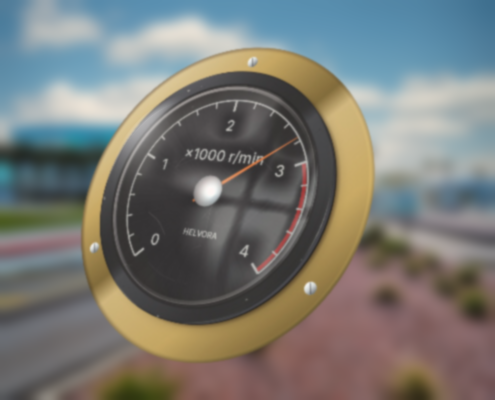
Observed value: 2800,rpm
